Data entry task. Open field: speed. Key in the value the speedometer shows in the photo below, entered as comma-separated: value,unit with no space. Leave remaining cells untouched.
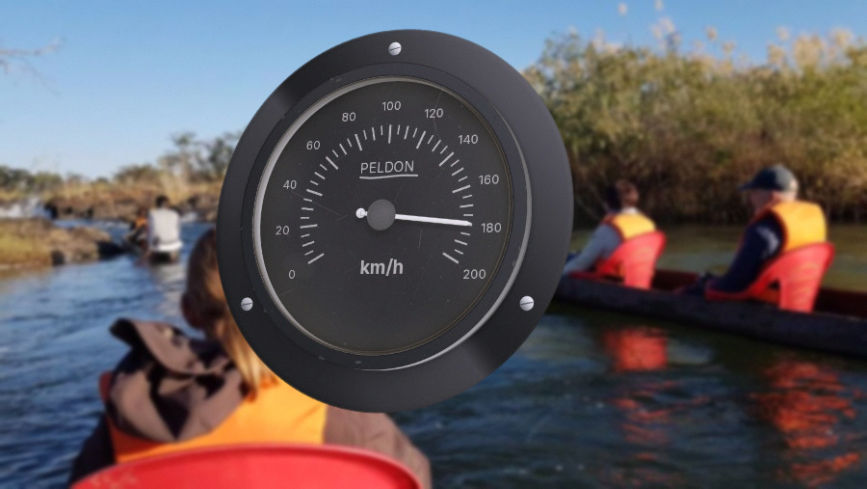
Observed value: 180,km/h
